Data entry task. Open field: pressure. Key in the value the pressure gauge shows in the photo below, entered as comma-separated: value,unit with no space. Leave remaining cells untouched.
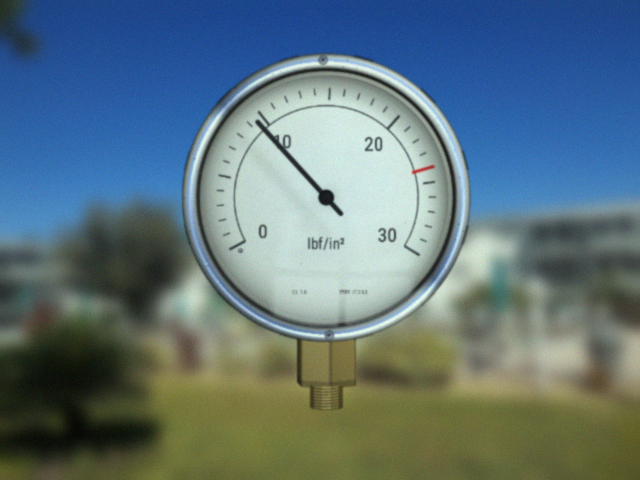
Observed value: 9.5,psi
